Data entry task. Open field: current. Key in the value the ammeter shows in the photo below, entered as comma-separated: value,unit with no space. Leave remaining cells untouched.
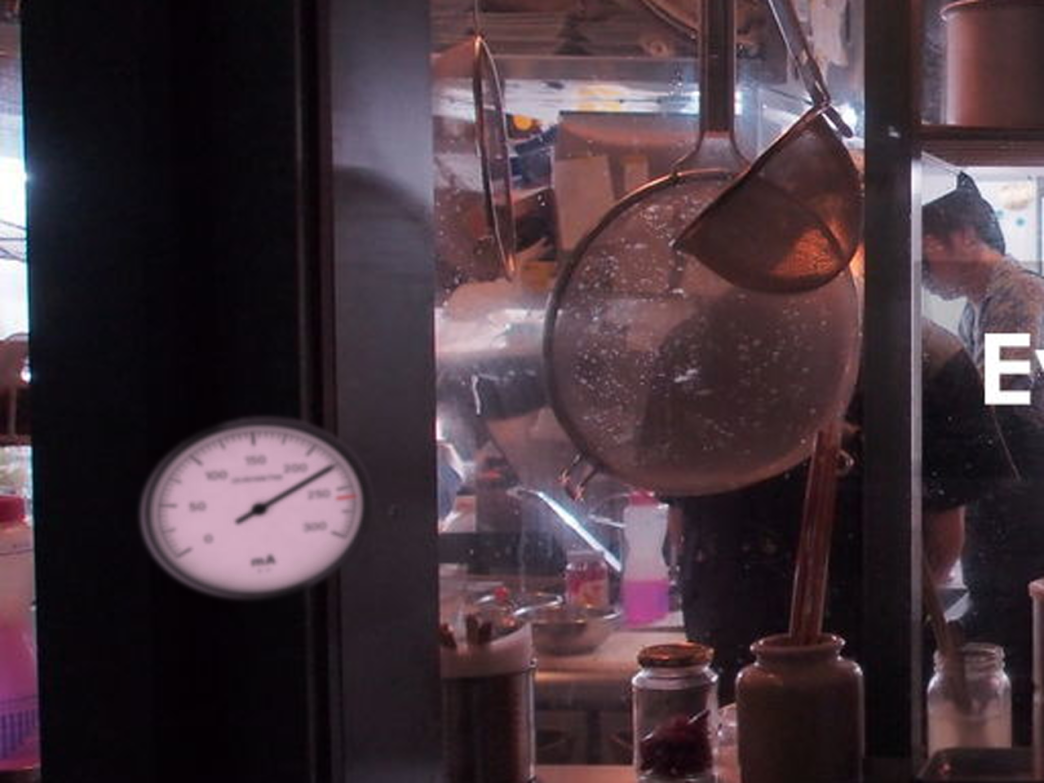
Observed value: 225,mA
